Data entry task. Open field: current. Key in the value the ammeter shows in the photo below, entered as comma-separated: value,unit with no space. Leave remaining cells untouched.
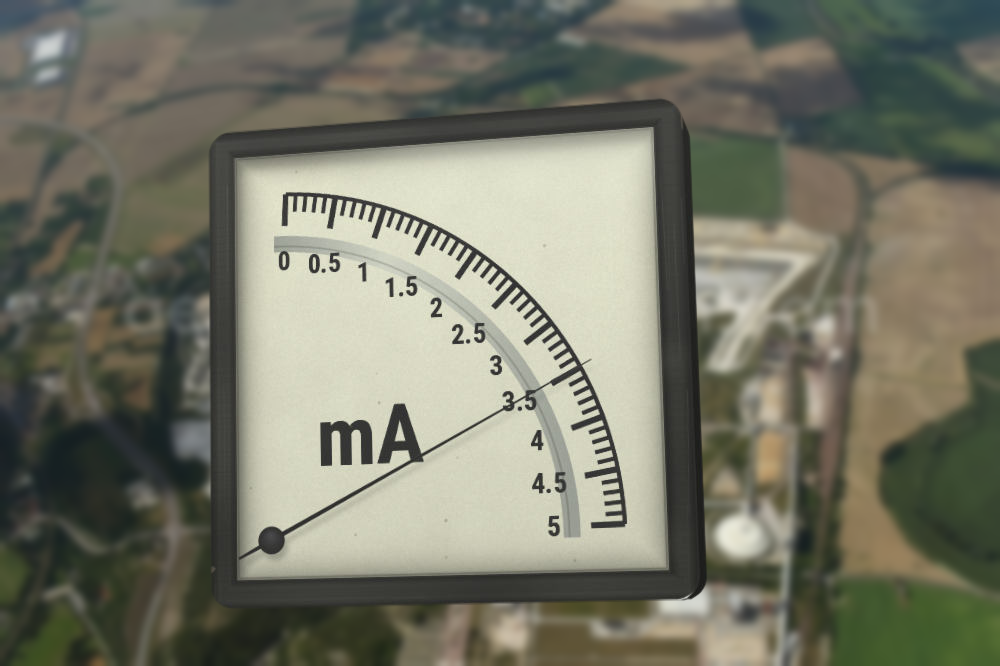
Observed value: 3.5,mA
